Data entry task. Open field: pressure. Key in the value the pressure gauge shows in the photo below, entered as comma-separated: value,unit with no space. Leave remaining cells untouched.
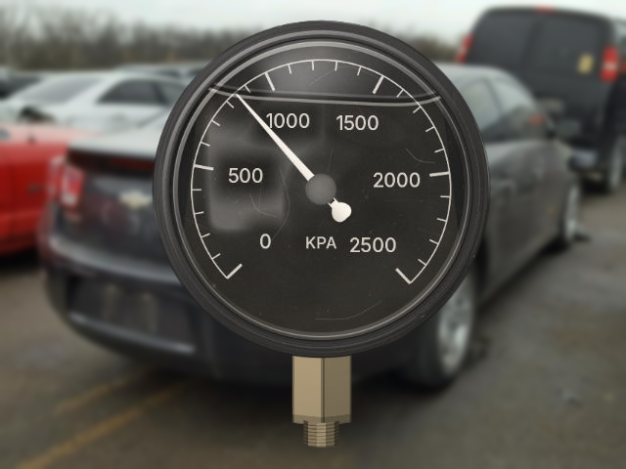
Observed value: 850,kPa
